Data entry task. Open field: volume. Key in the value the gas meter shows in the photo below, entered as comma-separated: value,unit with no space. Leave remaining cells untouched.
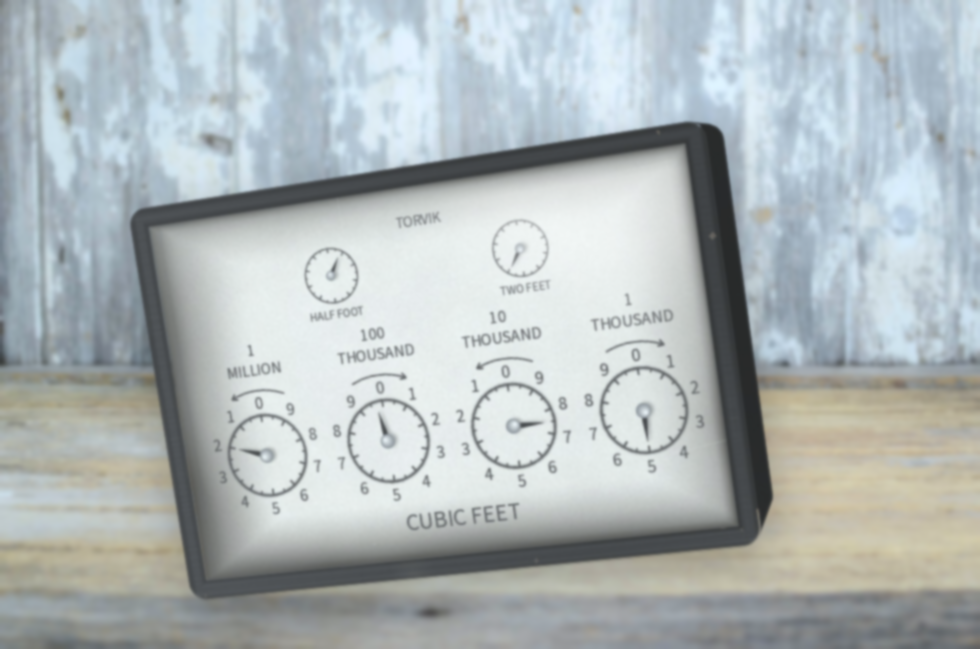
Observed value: 197500,ft³
